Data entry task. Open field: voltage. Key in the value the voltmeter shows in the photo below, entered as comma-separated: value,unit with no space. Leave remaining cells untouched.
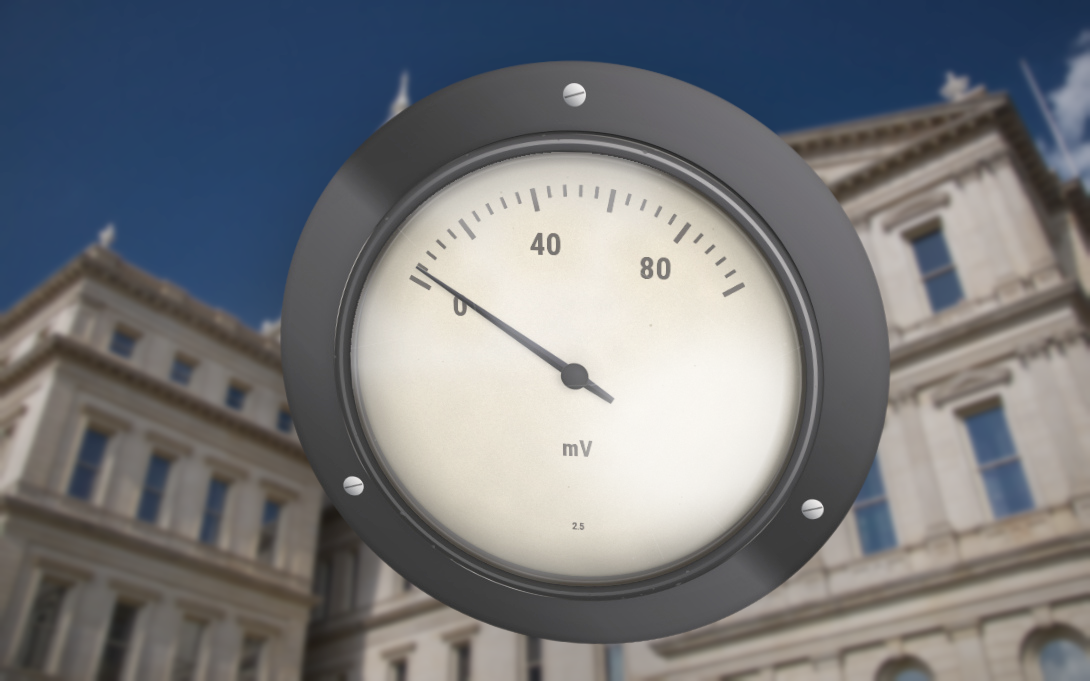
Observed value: 4,mV
